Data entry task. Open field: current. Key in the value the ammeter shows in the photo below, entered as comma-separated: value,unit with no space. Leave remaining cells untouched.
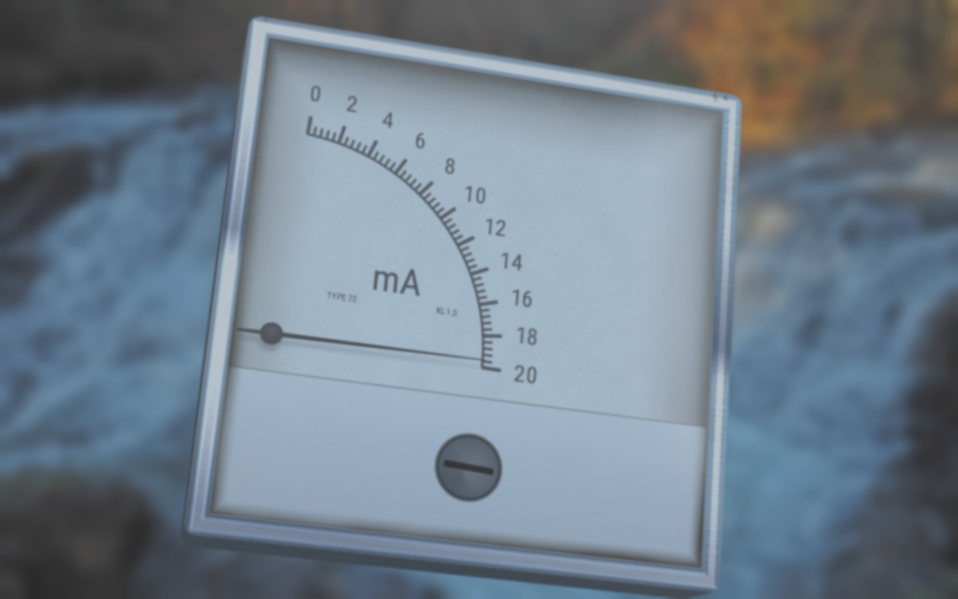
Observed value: 19.6,mA
